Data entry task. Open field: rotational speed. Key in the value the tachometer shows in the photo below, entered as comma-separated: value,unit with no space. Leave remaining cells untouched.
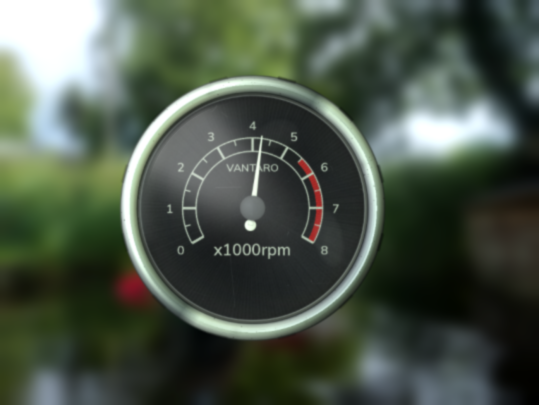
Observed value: 4250,rpm
